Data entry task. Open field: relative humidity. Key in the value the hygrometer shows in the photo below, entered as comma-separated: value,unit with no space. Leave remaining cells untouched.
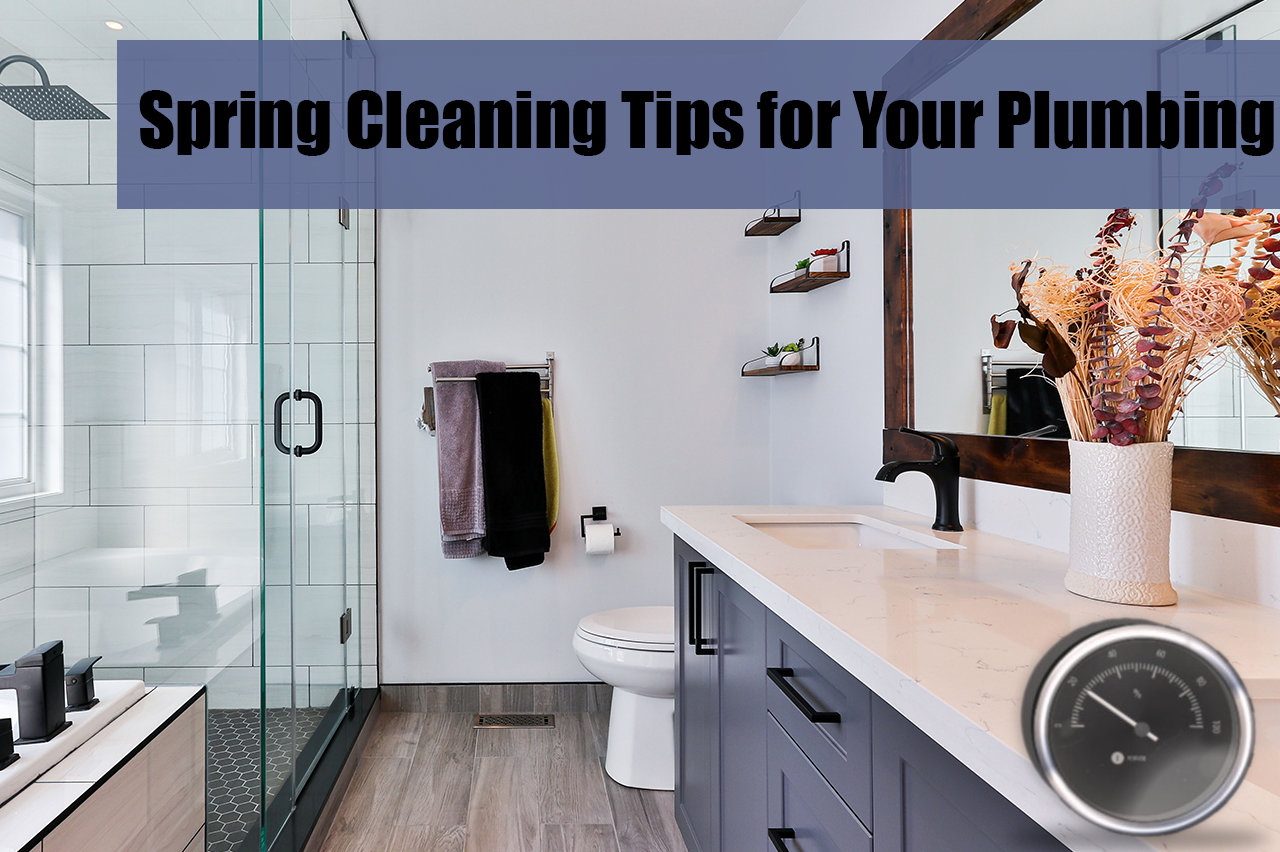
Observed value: 20,%
